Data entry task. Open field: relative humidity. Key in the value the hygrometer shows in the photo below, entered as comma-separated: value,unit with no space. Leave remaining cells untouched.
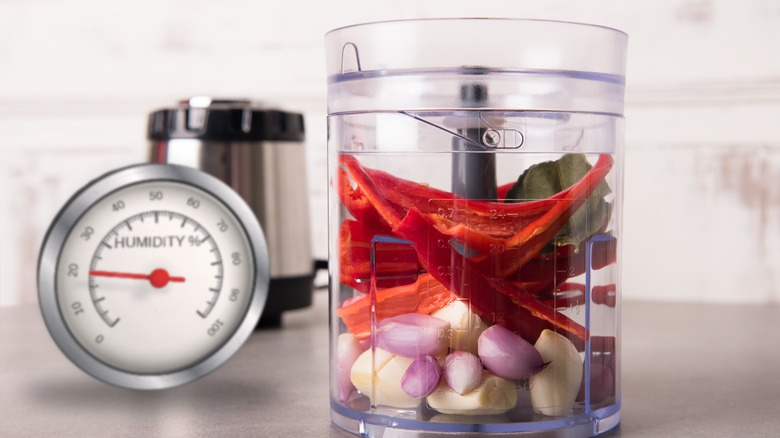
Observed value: 20,%
